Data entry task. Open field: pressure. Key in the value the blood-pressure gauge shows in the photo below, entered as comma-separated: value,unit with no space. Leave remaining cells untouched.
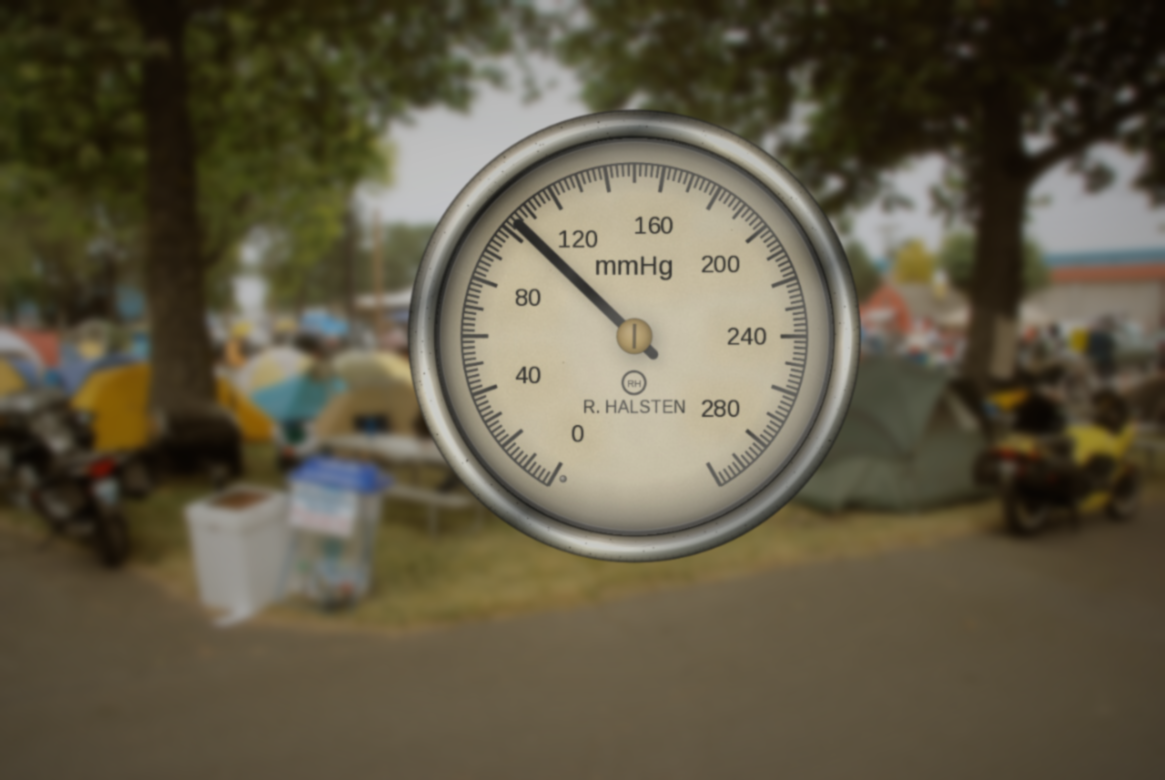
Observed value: 104,mmHg
